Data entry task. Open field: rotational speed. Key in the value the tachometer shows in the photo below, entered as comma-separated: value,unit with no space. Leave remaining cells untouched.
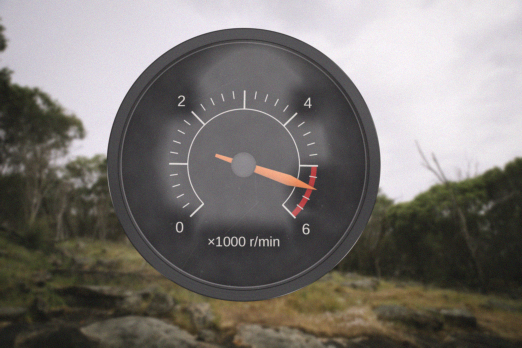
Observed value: 5400,rpm
